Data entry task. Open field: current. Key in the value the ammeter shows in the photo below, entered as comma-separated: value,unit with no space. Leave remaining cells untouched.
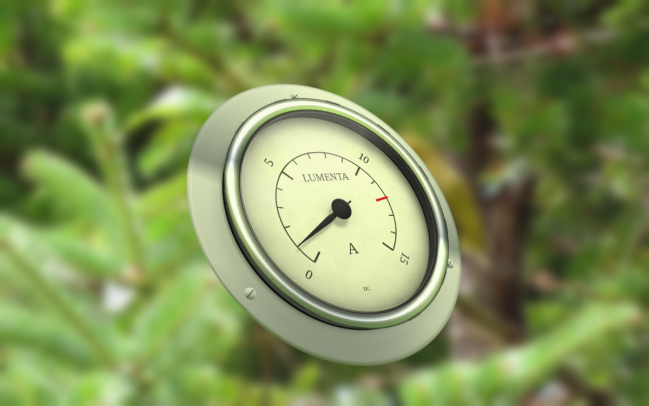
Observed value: 1,A
